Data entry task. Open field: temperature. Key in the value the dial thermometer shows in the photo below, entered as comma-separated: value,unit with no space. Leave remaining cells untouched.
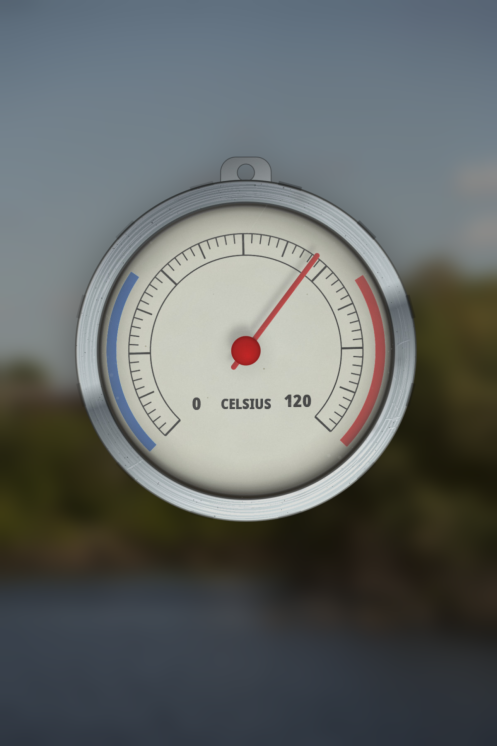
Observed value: 77,°C
